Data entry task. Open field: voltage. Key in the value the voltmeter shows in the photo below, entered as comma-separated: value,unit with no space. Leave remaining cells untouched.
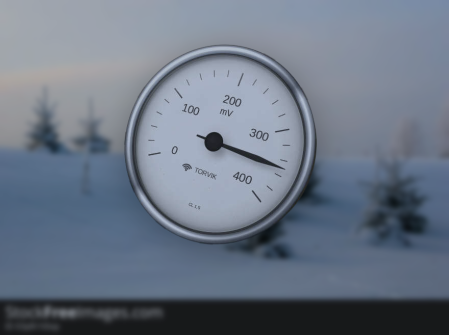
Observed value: 350,mV
